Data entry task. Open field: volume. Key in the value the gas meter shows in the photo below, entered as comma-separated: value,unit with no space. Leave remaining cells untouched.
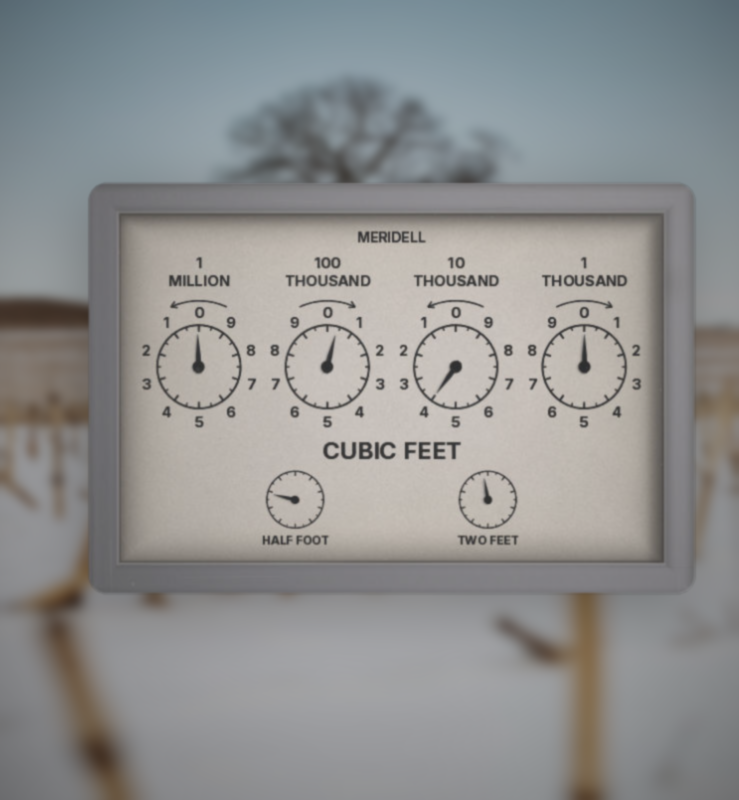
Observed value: 4000,ft³
